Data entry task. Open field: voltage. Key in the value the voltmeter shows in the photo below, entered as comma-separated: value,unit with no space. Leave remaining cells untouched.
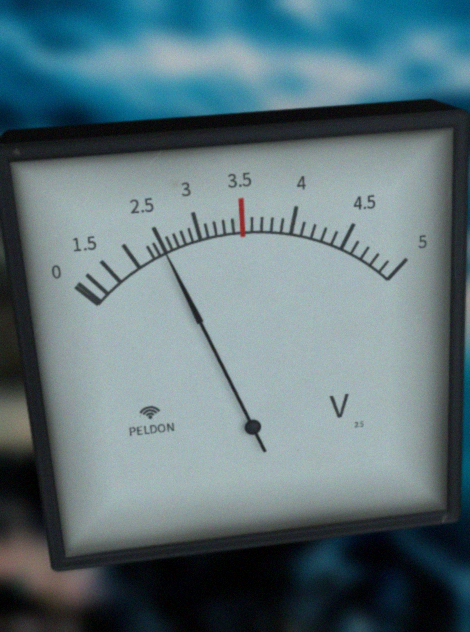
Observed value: 2.5,V
